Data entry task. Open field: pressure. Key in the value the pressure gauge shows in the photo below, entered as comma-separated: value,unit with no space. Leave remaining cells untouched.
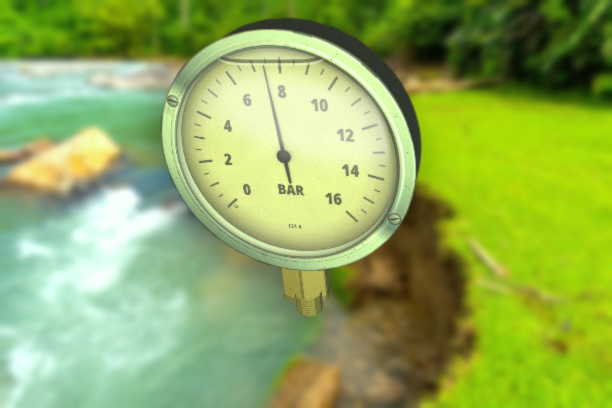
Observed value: 7.5,bar
